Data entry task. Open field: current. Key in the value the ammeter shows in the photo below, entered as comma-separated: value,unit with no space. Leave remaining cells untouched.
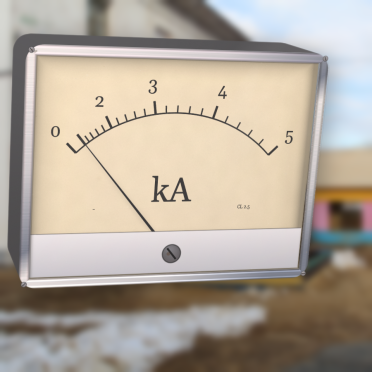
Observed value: 1,kA
